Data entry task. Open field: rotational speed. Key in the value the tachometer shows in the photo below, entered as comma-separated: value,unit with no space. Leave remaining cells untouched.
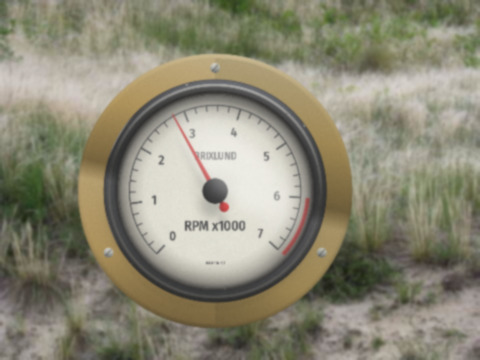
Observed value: 2800,rpm
